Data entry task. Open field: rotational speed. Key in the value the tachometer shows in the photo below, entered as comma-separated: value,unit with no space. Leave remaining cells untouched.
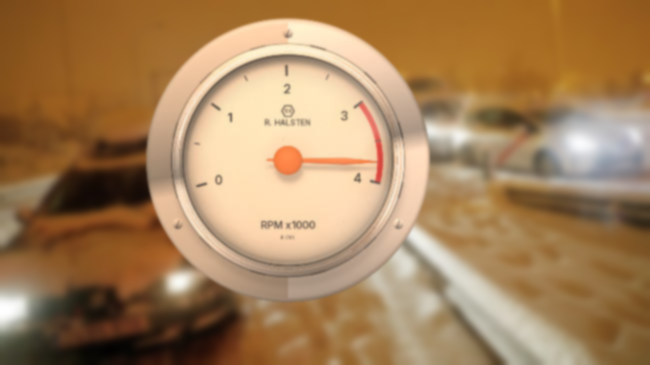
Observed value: 3750,rpm
